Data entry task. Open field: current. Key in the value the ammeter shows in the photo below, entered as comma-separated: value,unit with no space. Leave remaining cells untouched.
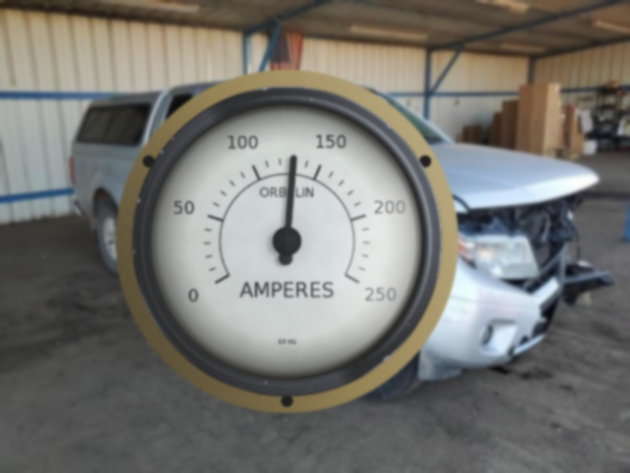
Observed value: 130,A
